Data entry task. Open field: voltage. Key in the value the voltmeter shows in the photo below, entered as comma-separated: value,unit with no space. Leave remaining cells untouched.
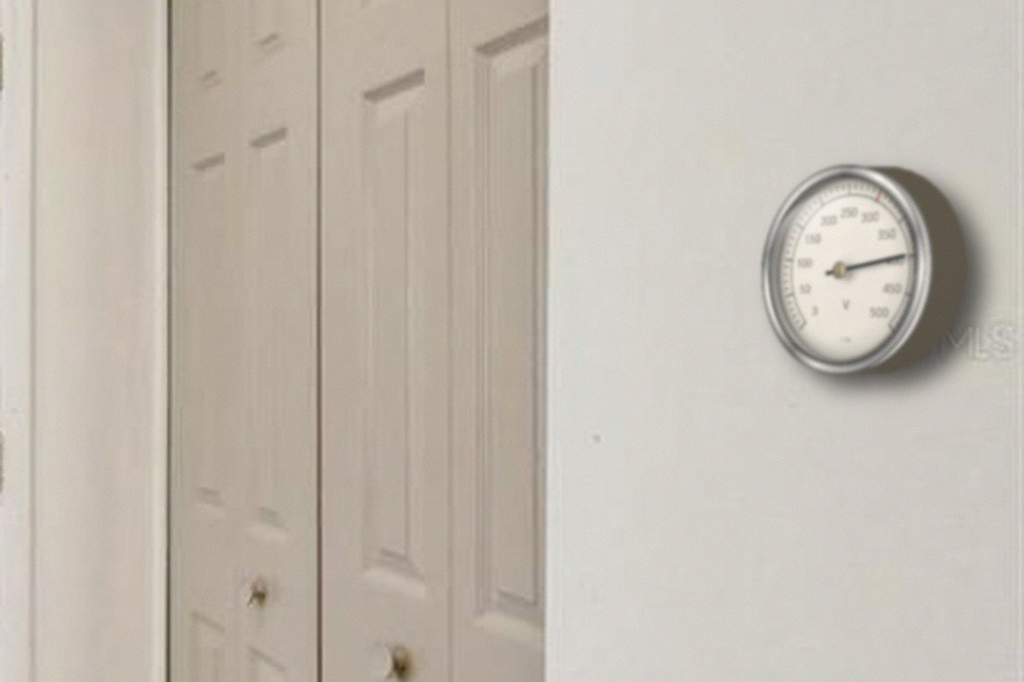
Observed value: 400,V
